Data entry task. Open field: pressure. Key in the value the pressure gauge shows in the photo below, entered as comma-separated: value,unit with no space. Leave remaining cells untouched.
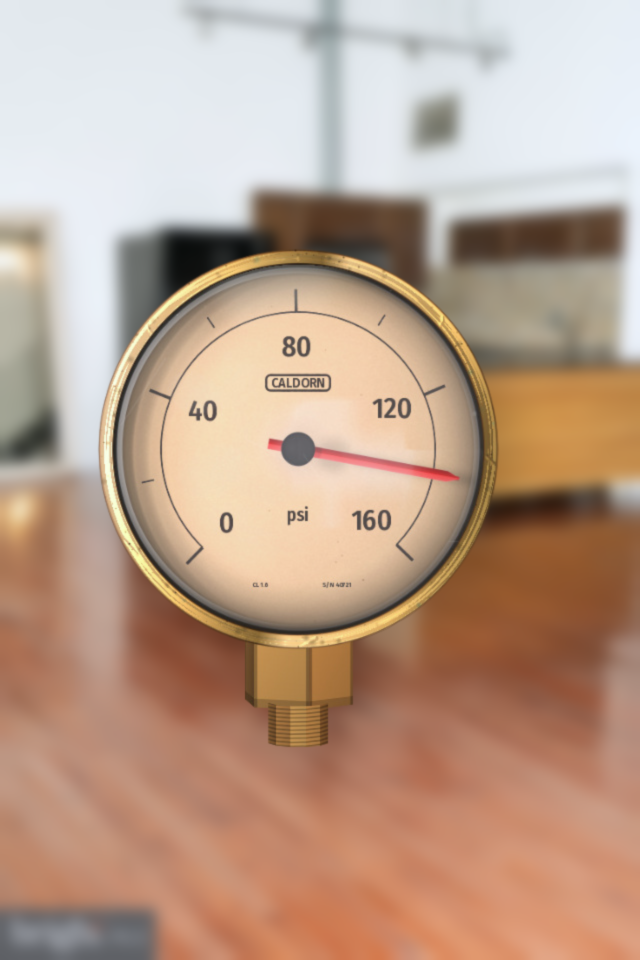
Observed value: 140,psi
